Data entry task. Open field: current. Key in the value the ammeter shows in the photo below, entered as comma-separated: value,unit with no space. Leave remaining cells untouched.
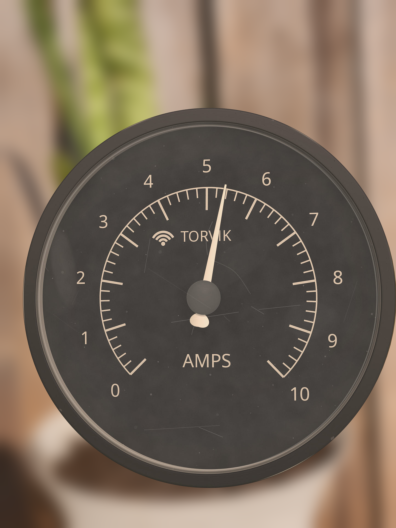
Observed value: 5.4,A
